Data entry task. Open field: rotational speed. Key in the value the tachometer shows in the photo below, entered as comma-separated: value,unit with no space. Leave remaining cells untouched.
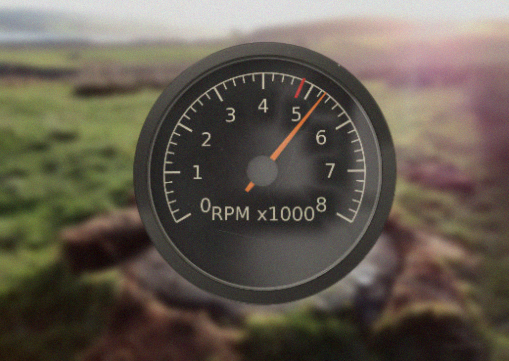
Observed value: 5300,rpm
